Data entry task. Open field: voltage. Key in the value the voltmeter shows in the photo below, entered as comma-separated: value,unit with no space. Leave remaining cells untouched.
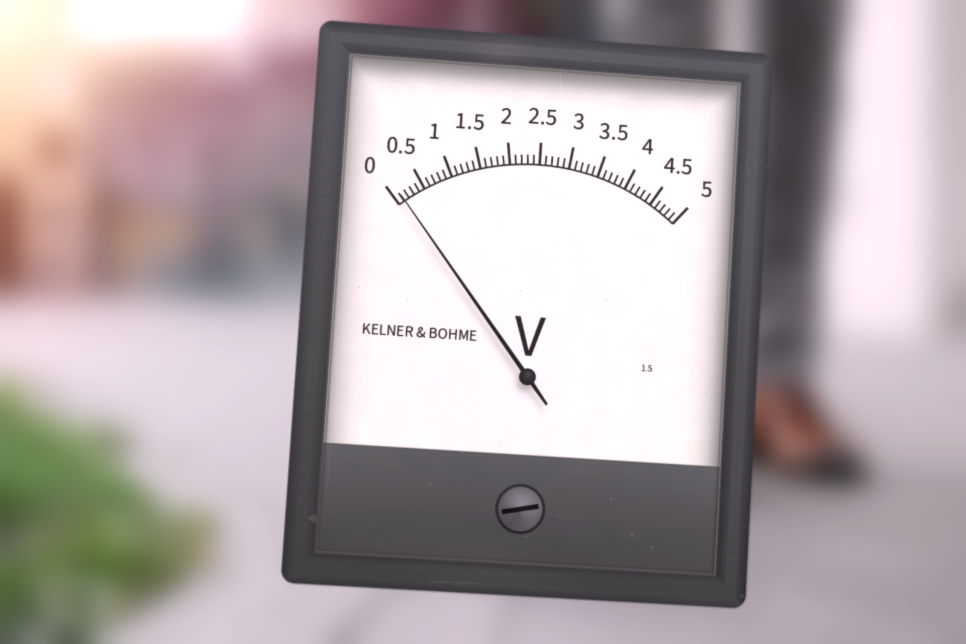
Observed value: 0.1,V
